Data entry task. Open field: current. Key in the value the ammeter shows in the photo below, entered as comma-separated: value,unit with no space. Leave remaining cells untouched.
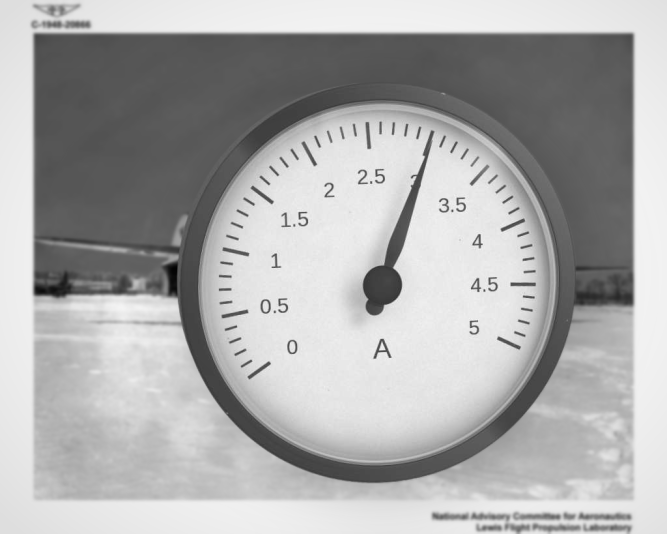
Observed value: 3,A
